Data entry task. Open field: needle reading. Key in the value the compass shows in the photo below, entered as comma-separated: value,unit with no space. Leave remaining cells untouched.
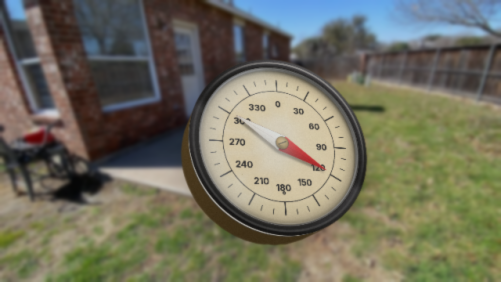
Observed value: 120,°
